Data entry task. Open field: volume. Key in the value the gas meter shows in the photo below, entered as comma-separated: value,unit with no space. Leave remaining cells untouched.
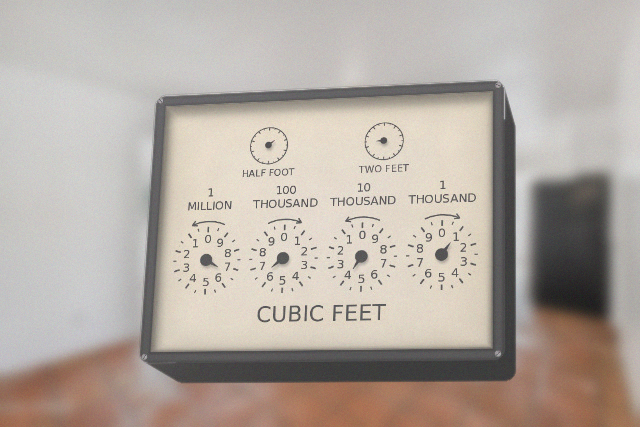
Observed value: 664100,ft³
